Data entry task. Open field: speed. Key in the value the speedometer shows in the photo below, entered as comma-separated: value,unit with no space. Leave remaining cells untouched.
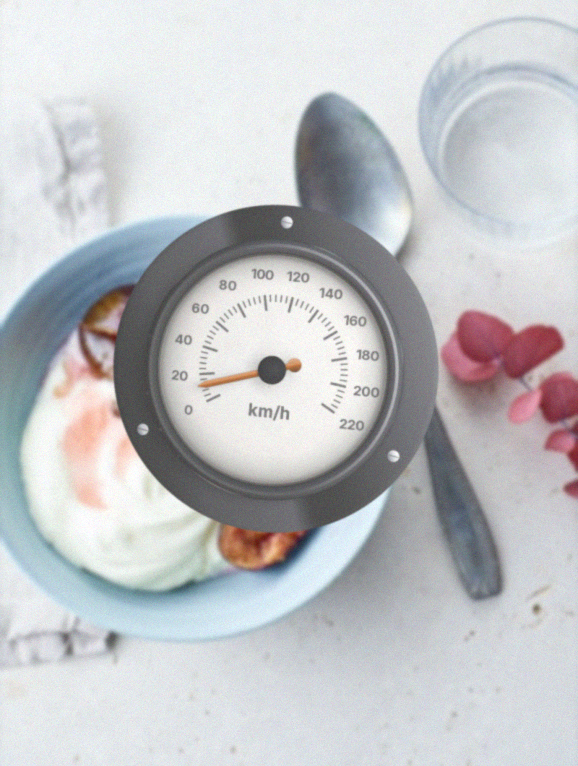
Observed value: 12,km/h
